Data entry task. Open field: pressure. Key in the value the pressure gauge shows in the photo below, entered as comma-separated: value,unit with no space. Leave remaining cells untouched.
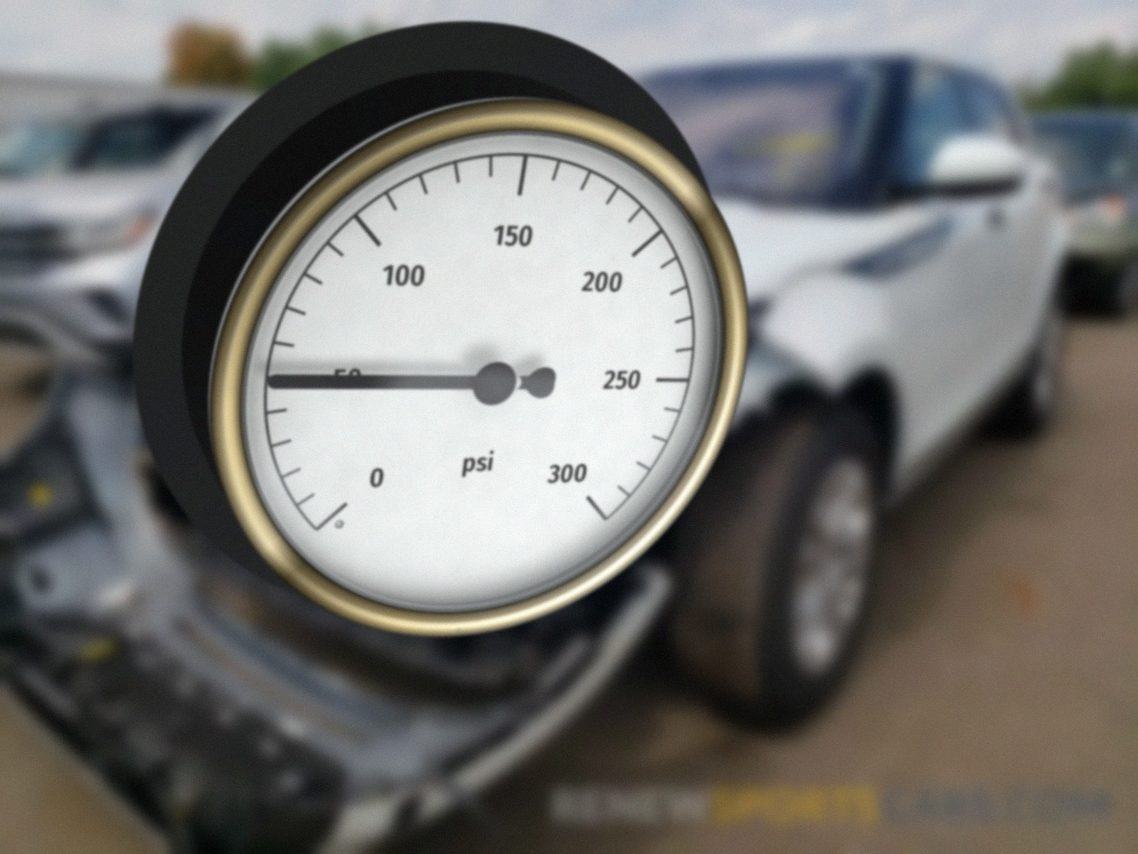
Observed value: 50,psi
